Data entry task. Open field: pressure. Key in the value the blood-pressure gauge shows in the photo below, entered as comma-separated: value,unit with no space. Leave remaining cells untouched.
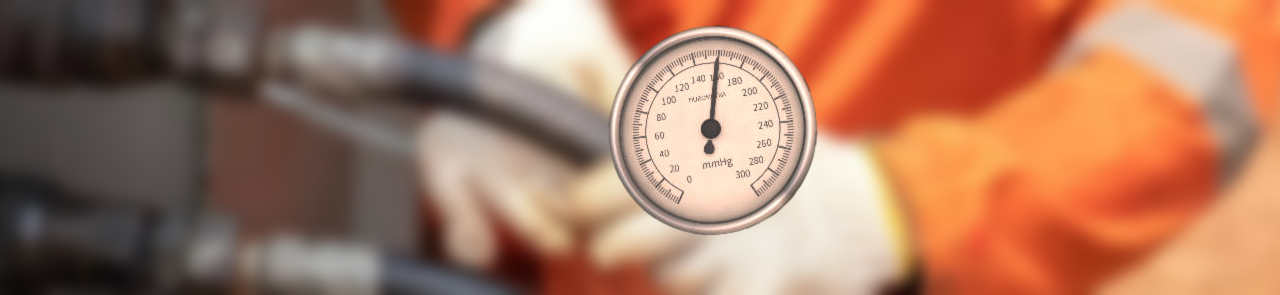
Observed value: 160,mmHg
